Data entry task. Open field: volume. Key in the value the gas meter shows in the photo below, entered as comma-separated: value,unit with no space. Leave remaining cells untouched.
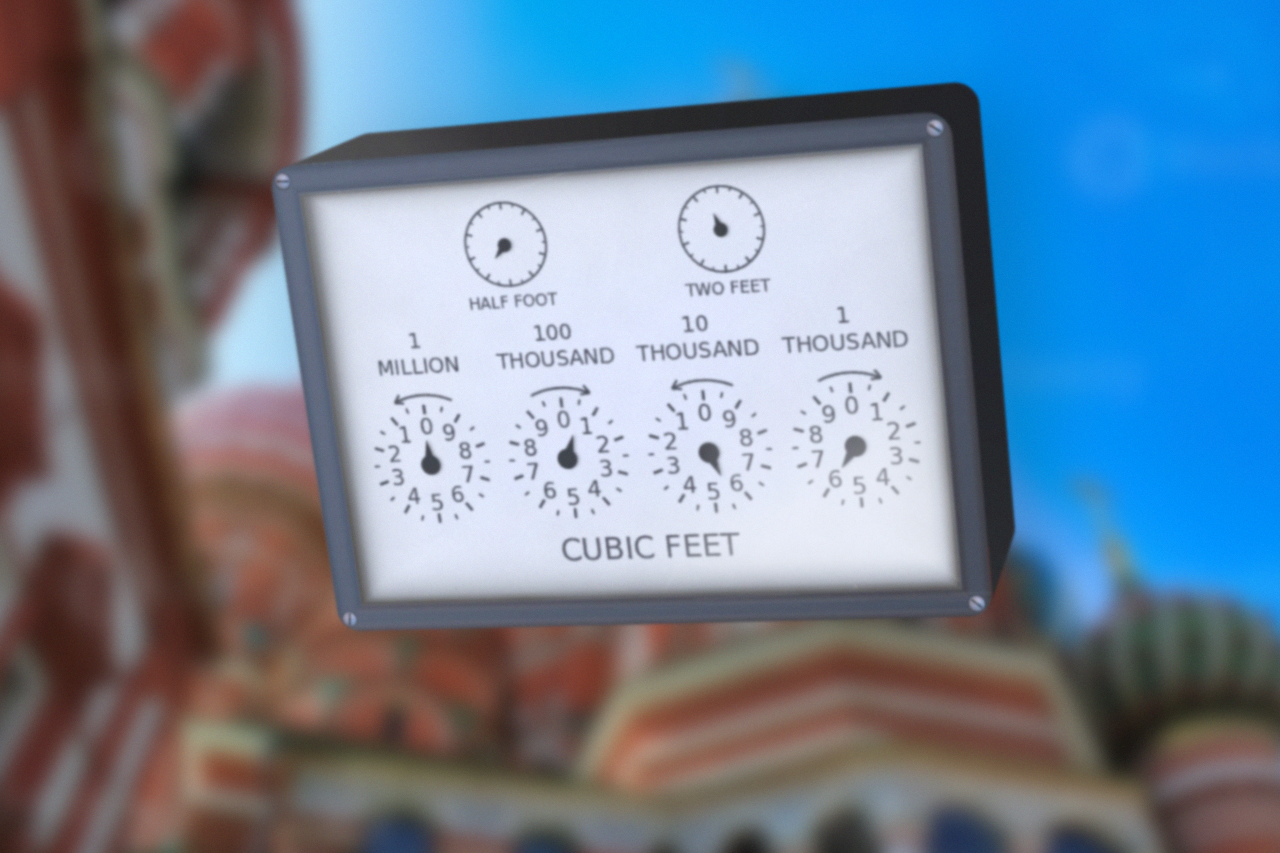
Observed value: 5600,ft³
